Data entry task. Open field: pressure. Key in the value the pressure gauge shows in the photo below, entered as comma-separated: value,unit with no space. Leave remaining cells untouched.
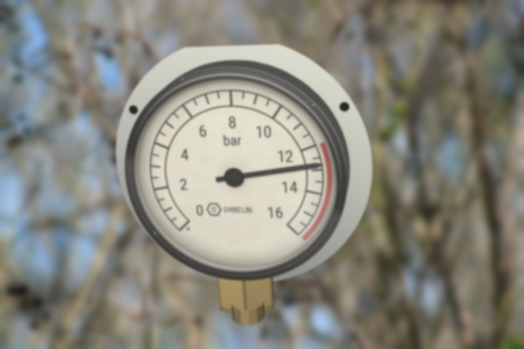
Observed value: 12.75,bar
